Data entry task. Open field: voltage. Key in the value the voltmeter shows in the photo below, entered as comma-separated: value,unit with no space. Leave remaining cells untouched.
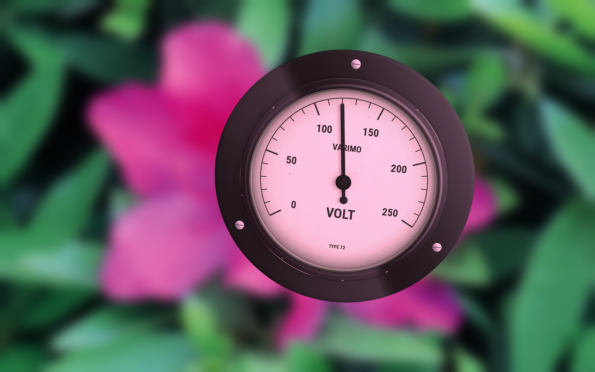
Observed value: 120,V
